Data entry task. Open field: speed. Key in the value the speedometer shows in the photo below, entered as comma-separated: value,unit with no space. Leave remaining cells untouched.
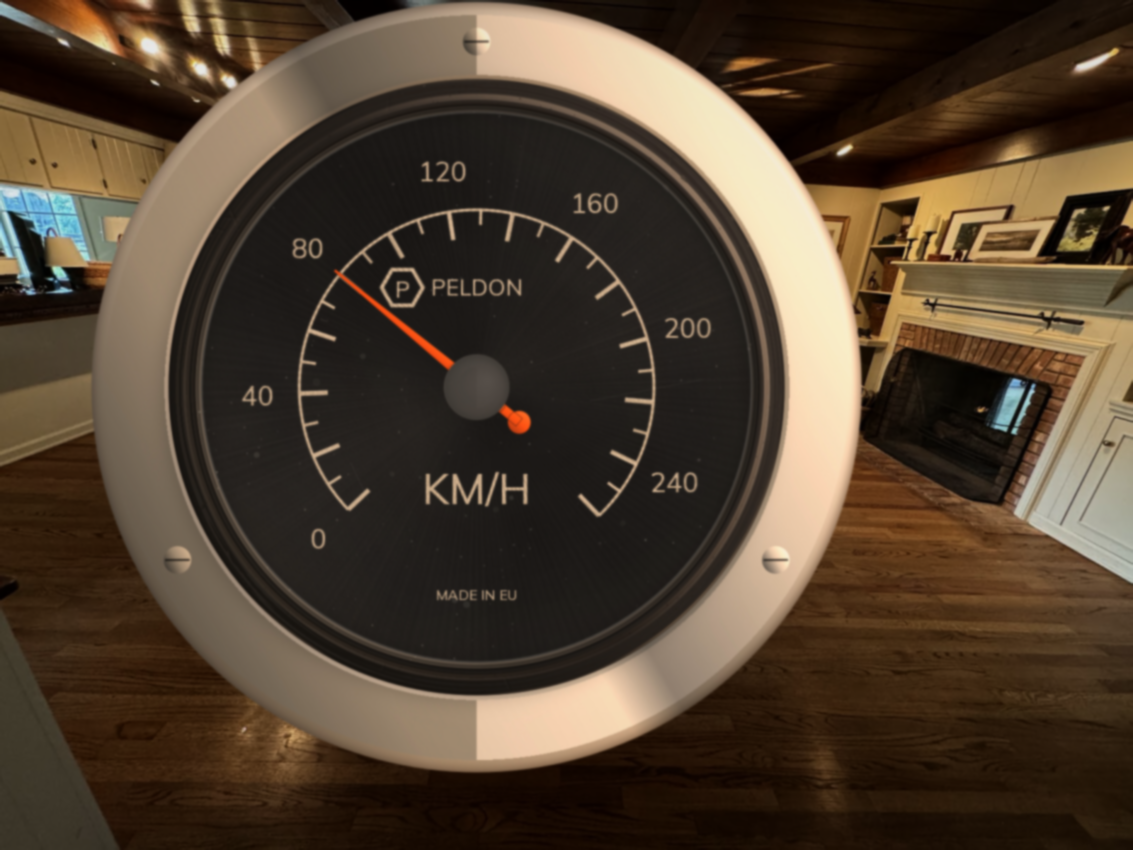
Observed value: 80,km/h
